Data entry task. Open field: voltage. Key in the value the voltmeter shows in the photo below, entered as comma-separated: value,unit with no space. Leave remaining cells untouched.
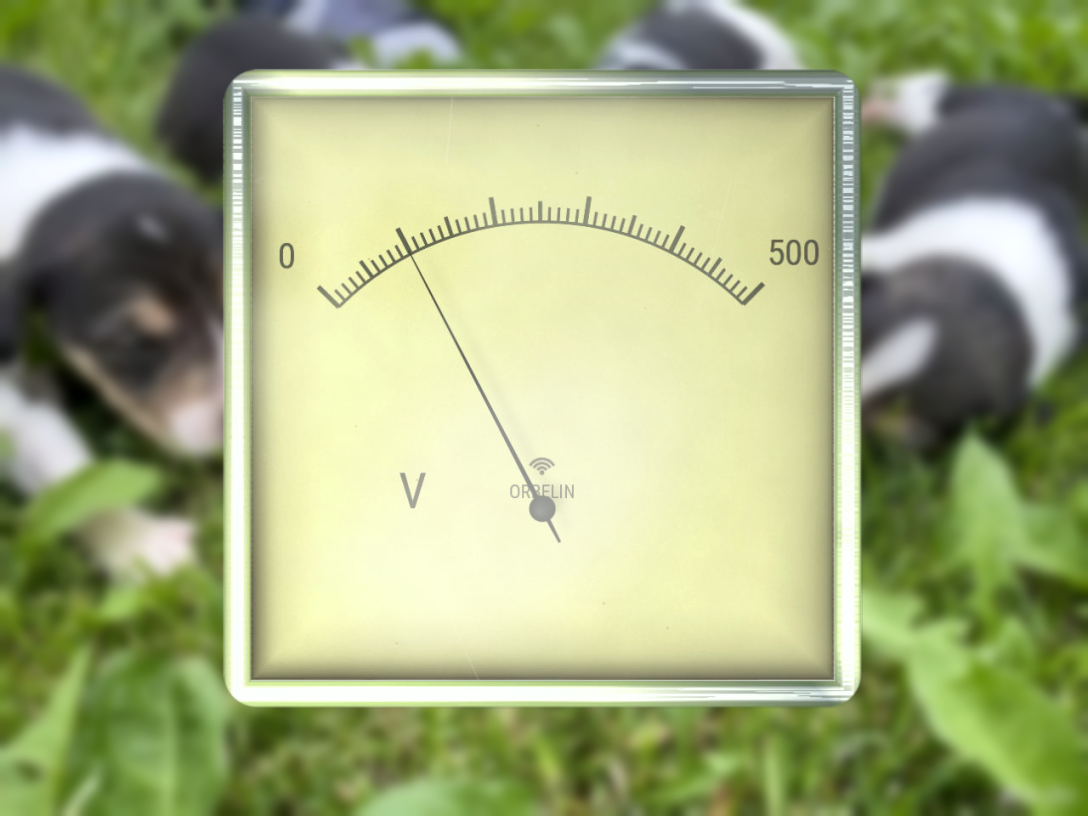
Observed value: 100,V
